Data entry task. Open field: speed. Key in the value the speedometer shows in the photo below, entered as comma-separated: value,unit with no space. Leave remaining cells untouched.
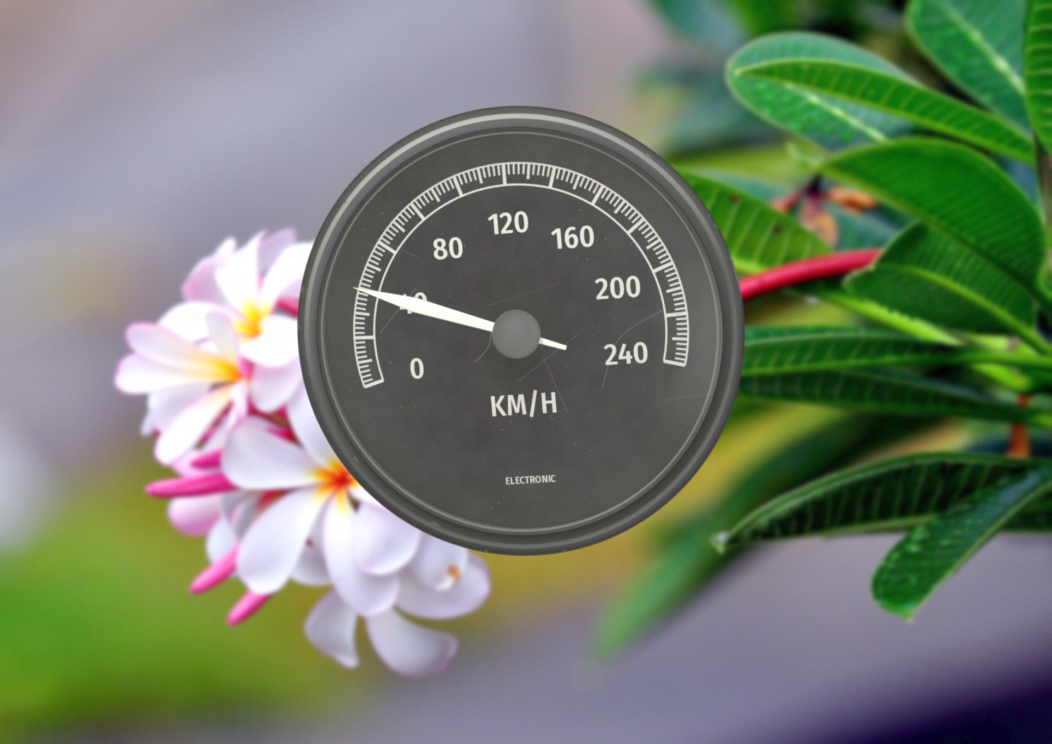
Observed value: 40,km/h
